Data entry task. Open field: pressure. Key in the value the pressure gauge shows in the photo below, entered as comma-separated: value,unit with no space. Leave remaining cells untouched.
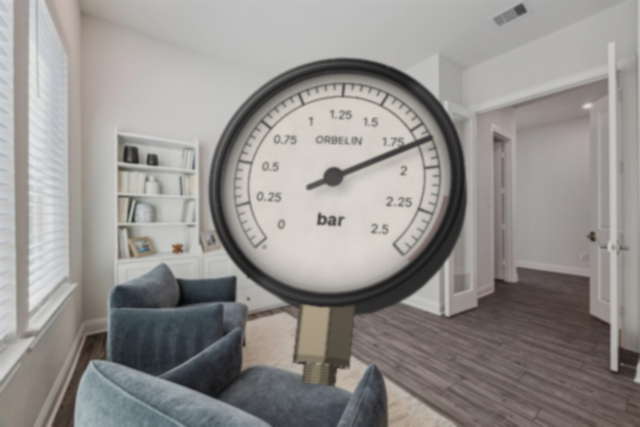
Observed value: 1.85,bar
